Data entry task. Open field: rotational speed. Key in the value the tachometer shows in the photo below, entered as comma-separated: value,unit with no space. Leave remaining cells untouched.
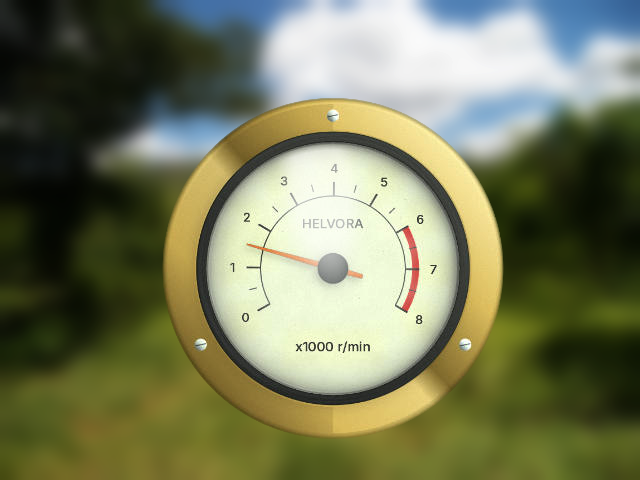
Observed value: 1500,rpm
